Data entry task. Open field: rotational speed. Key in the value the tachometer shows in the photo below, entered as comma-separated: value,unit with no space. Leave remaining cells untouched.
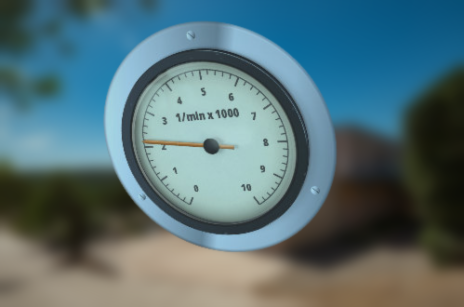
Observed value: 2200,rpm
